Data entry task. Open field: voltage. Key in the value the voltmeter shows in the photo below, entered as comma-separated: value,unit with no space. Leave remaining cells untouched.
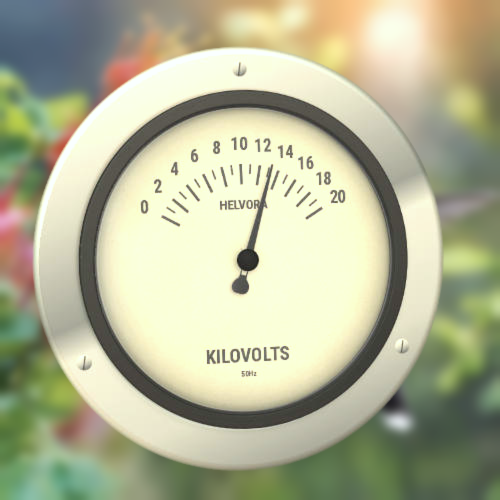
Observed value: 13,kV
